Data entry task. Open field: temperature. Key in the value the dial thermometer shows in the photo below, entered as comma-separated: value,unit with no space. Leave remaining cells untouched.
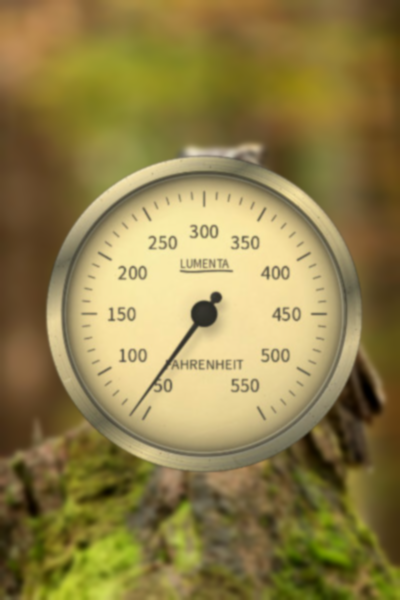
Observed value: 60,°F
